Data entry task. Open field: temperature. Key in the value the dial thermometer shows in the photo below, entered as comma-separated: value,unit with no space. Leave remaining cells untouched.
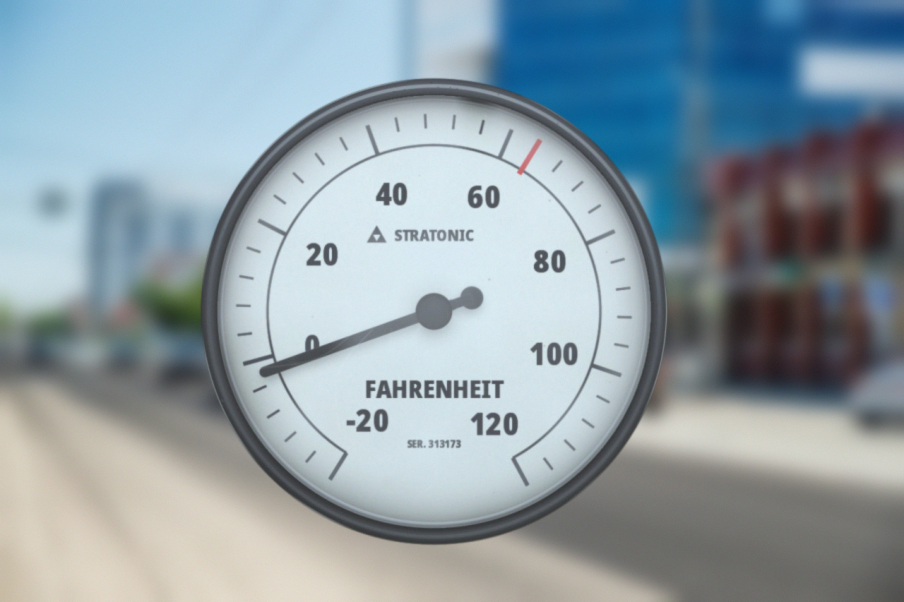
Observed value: -2,°F
